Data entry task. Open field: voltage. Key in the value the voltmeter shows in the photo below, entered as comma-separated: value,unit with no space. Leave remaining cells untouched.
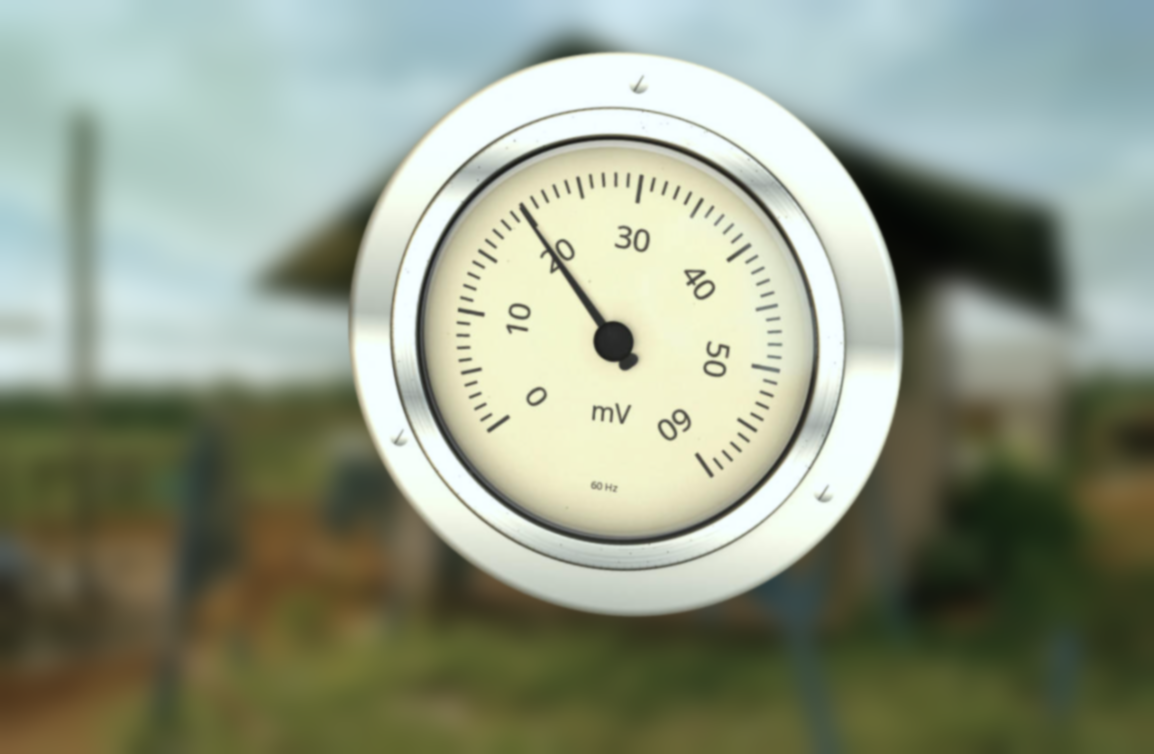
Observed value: 20,mV
